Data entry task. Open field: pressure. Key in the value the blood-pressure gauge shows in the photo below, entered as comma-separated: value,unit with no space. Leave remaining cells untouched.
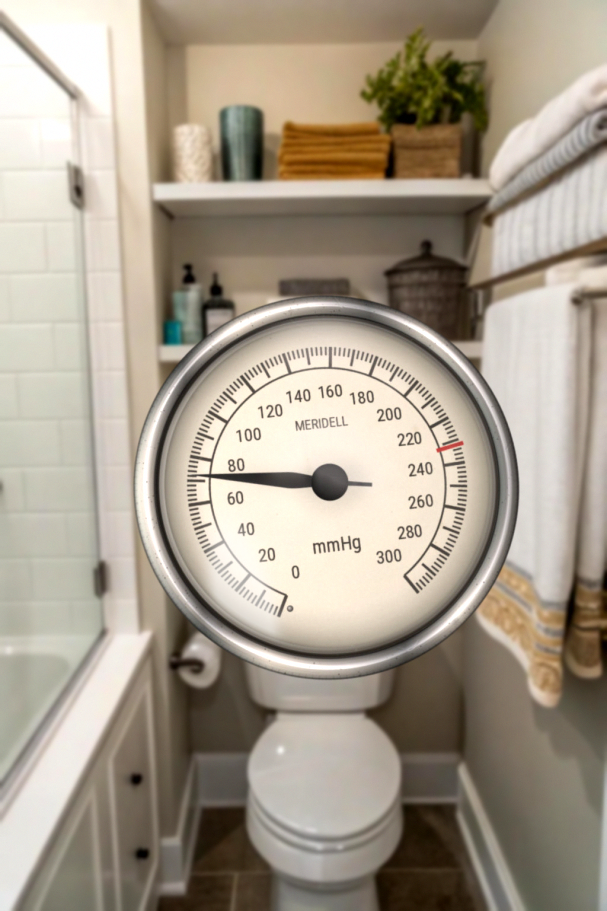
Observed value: 72,mmHg
